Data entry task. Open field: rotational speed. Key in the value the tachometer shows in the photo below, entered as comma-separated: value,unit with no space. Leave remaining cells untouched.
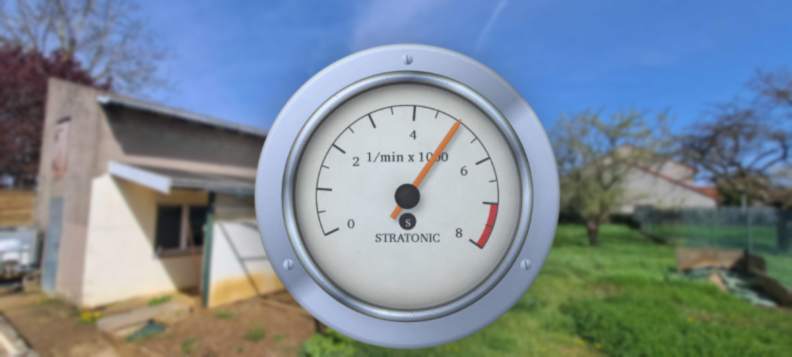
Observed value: 5000,rpm
